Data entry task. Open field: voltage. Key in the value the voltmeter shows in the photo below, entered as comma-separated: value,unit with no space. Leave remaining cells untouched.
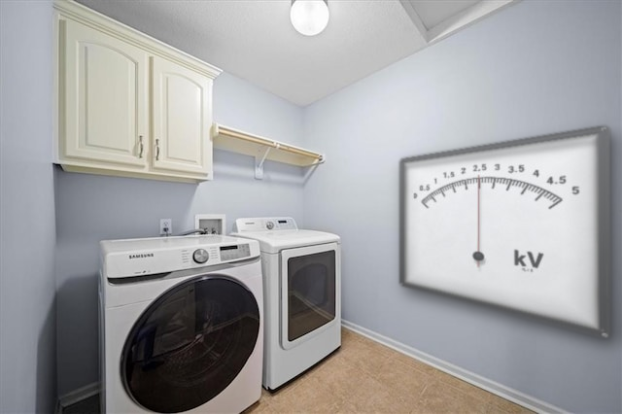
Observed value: 2.5,kV
